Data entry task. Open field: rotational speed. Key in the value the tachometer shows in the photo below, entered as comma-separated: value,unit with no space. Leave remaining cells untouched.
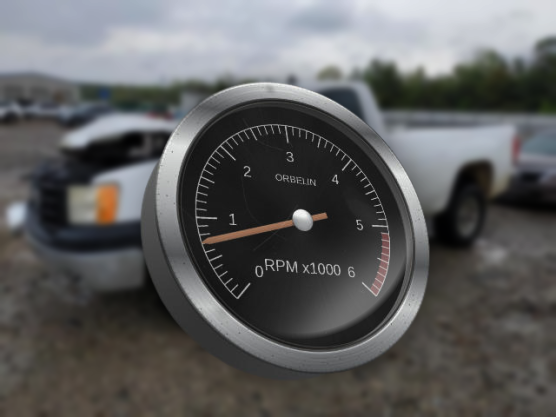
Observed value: 700,rpm
